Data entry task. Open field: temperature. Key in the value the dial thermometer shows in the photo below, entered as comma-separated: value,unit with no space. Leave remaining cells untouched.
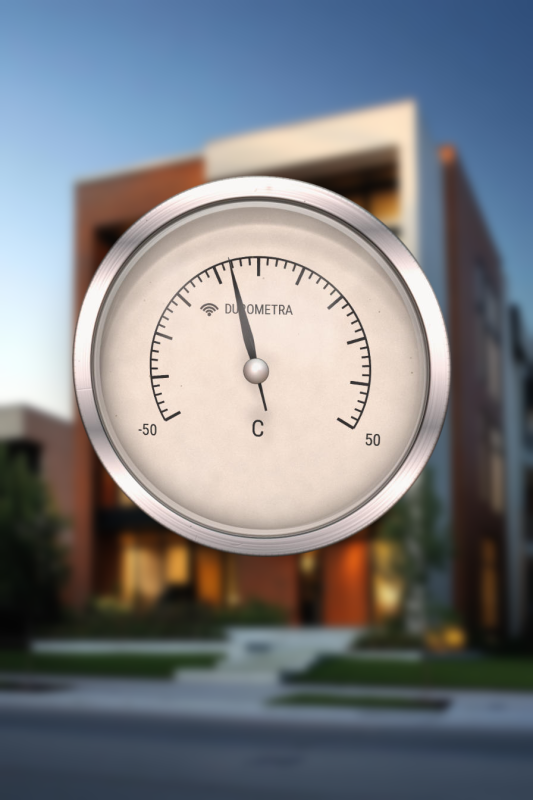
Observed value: -6,°C
